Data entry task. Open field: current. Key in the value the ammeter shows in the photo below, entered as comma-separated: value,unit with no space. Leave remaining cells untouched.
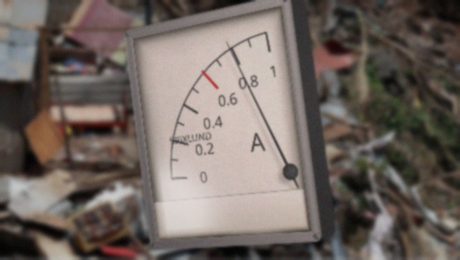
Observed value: 0.8,A
